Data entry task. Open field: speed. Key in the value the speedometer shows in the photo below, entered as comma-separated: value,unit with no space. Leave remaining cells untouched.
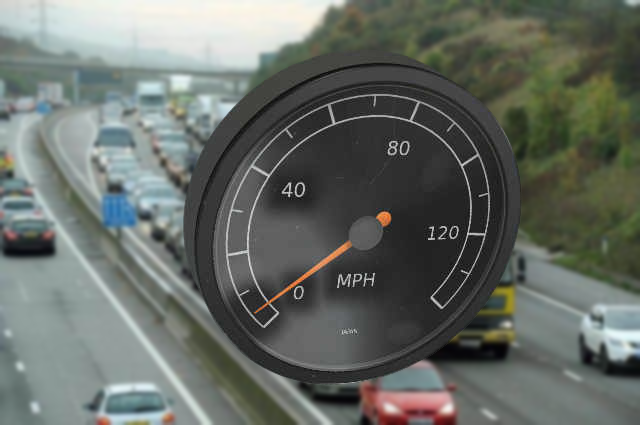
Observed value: 5,mph
